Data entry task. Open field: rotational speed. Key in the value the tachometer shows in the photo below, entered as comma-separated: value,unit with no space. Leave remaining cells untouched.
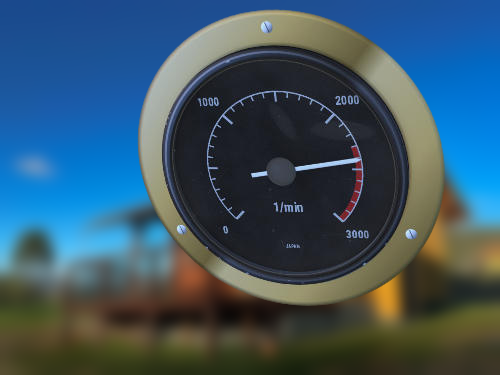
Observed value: 2400,rpm
